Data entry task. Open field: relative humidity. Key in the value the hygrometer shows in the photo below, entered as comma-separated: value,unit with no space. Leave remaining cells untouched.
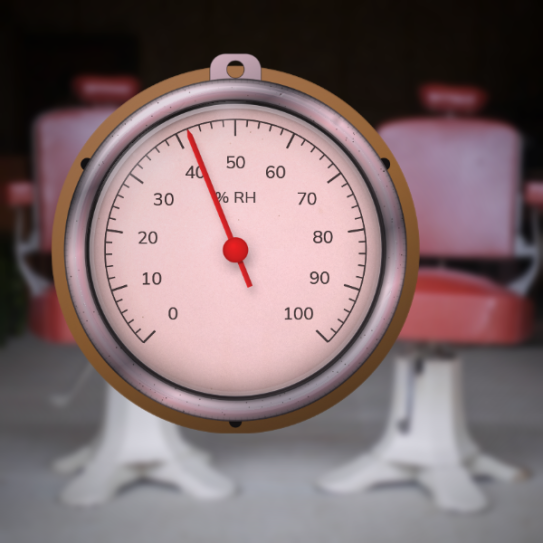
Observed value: 42,%
